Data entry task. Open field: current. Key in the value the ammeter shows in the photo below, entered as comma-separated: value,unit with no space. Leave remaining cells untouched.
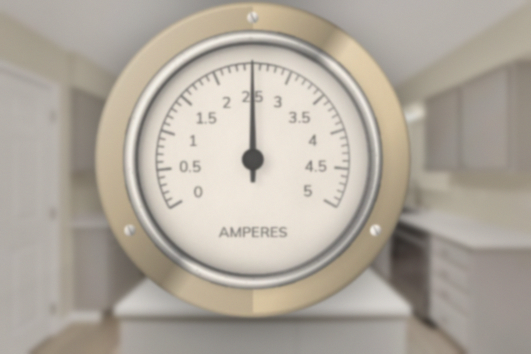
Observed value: 2.5,A
